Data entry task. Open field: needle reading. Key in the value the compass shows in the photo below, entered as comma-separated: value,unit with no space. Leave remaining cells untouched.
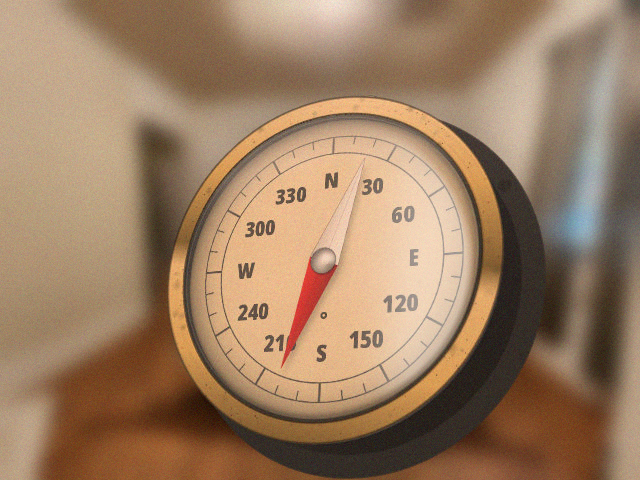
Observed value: 200,°
